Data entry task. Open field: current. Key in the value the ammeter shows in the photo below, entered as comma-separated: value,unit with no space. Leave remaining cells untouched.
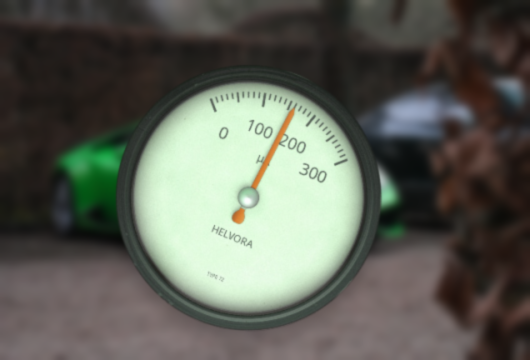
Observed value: 160,µA
